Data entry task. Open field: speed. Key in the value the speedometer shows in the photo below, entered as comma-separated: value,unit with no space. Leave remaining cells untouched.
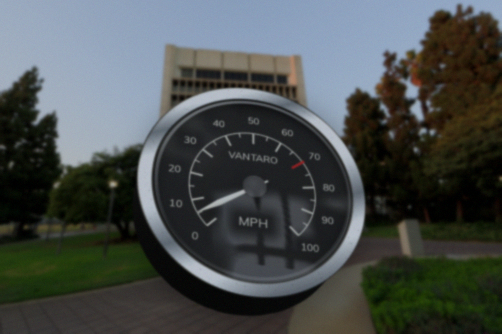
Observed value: 5,mph
